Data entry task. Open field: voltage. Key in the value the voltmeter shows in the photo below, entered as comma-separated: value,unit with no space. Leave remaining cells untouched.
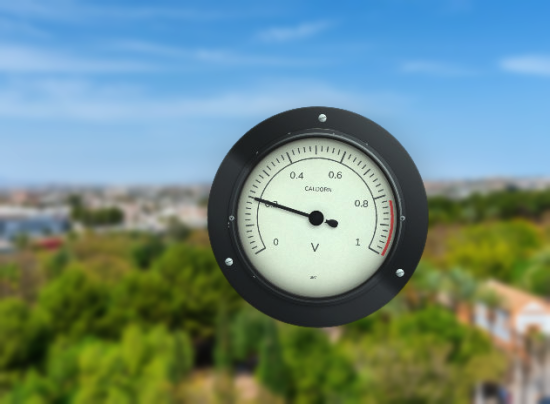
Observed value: 0.2,V
